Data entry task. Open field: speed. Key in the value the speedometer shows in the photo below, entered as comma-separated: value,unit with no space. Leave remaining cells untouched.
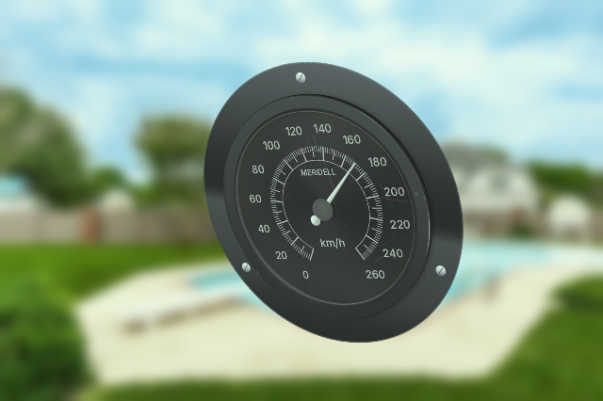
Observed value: 170,km/h
